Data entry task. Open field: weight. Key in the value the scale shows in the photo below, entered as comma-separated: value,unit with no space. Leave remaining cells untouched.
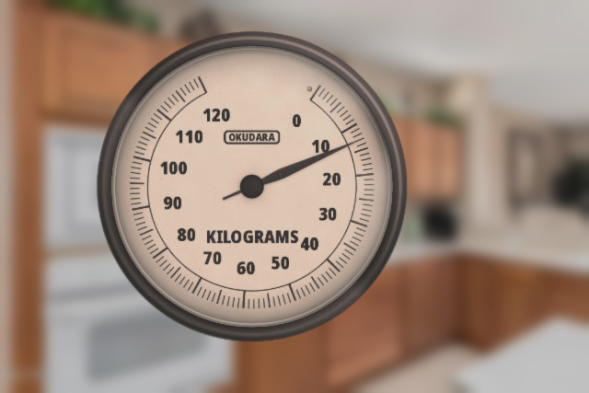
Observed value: 13,kg
